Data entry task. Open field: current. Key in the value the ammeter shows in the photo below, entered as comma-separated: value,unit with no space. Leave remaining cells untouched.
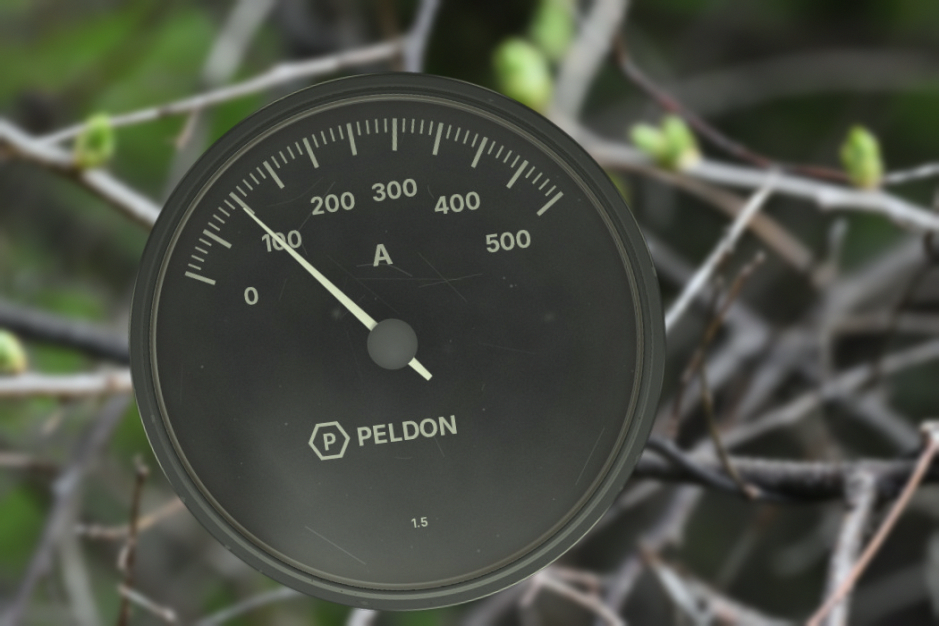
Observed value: 100,A
